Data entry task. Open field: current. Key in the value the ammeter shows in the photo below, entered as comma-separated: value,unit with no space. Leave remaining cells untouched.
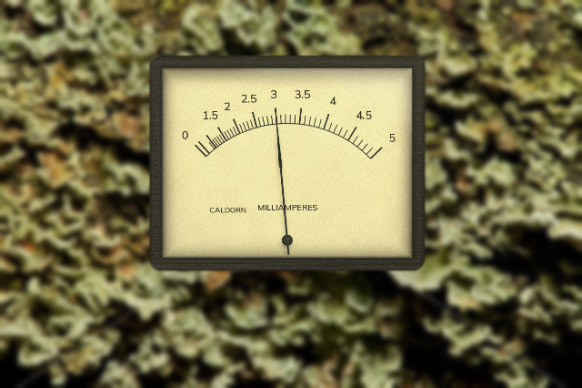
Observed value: 3,mA
